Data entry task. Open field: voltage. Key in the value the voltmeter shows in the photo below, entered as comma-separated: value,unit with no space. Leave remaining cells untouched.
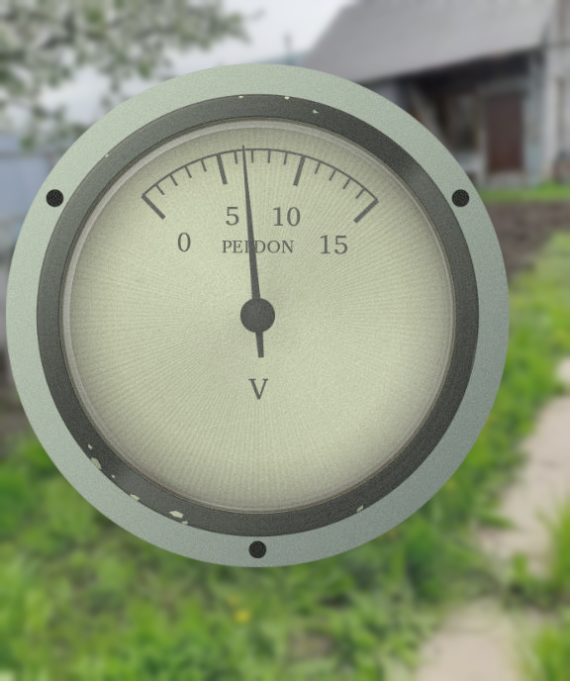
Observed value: 6.5,V
